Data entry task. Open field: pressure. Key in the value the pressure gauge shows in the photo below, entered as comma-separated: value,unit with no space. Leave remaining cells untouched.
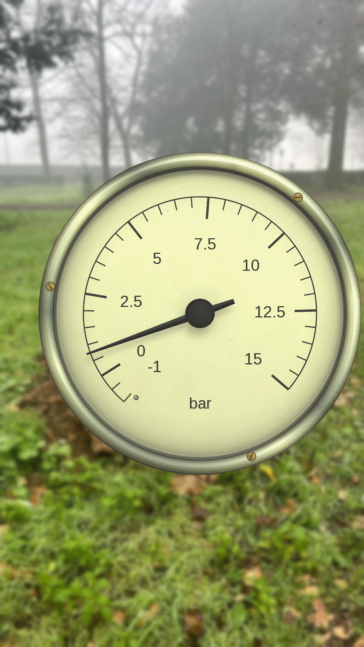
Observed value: 0.75,bar
